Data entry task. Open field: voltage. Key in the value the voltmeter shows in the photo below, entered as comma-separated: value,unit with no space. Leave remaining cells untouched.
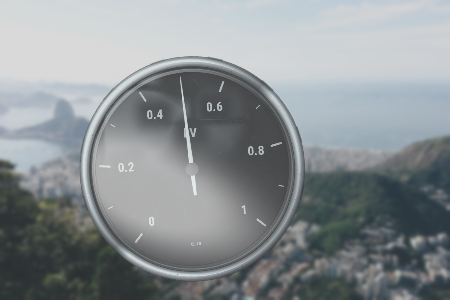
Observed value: 0.5,kV
